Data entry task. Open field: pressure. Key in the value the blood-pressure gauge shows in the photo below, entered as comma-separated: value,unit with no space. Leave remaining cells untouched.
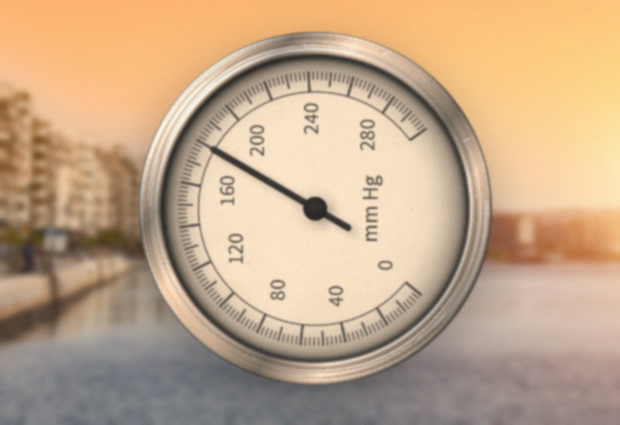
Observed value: 180,mmHg
